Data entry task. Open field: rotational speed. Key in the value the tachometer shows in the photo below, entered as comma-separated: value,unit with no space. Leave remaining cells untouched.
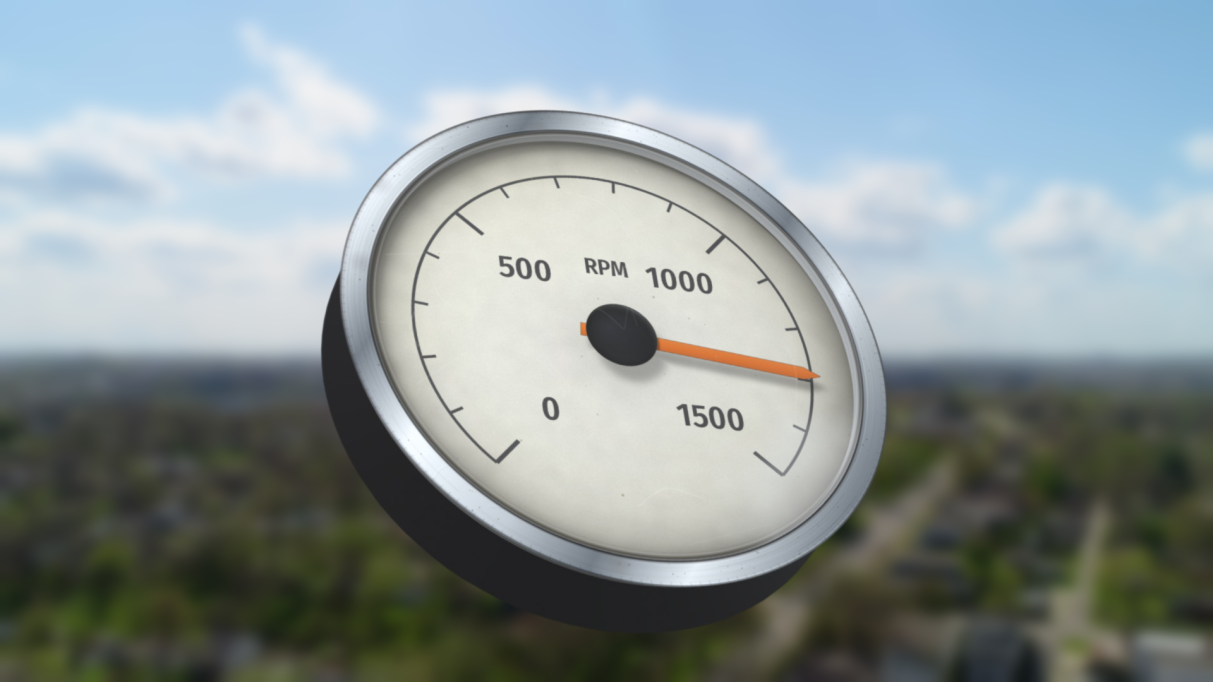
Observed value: 1300,rpm
